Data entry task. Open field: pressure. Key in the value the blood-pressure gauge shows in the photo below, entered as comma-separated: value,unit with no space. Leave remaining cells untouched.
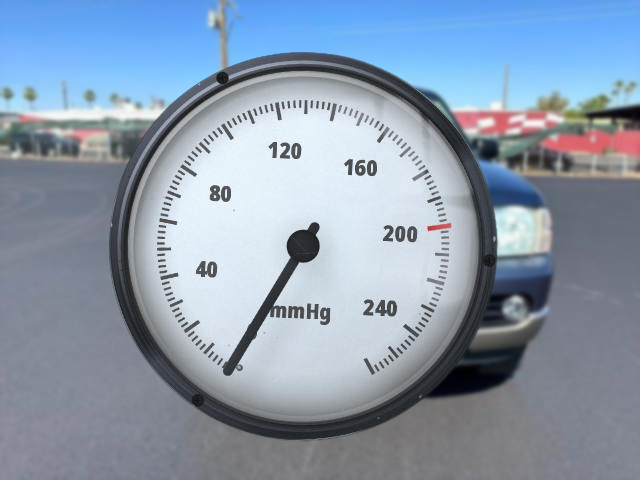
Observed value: 0,mmHg
